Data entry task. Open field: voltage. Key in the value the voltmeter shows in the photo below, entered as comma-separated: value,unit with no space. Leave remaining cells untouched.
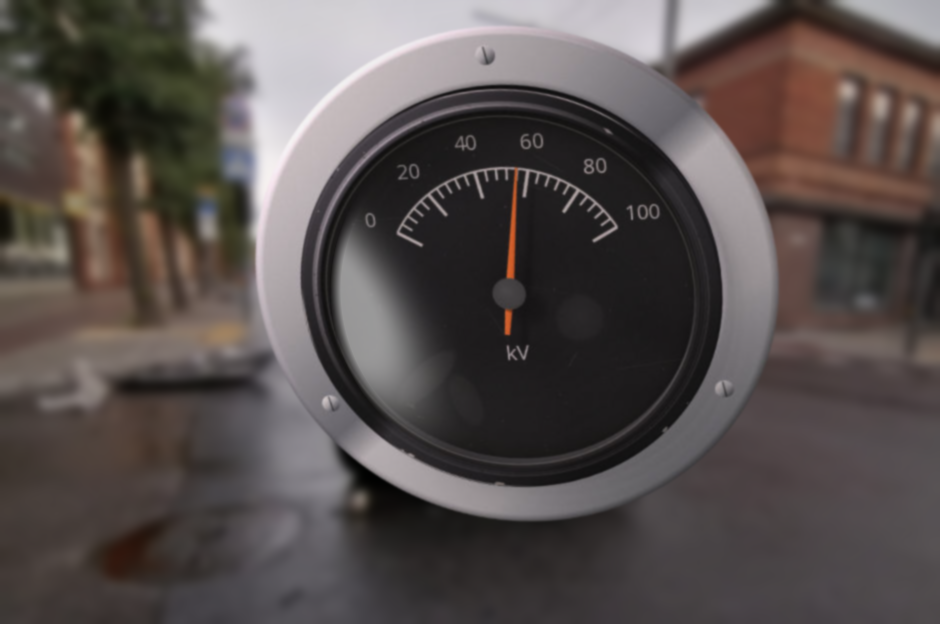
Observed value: 56,kV
